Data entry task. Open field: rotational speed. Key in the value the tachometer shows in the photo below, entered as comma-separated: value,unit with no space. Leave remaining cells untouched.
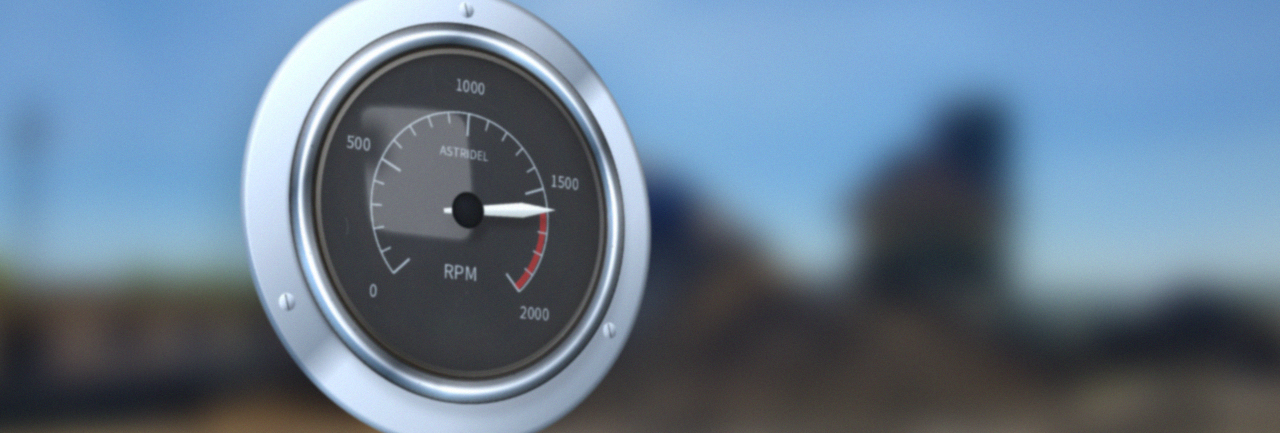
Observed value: 1600,rpm
